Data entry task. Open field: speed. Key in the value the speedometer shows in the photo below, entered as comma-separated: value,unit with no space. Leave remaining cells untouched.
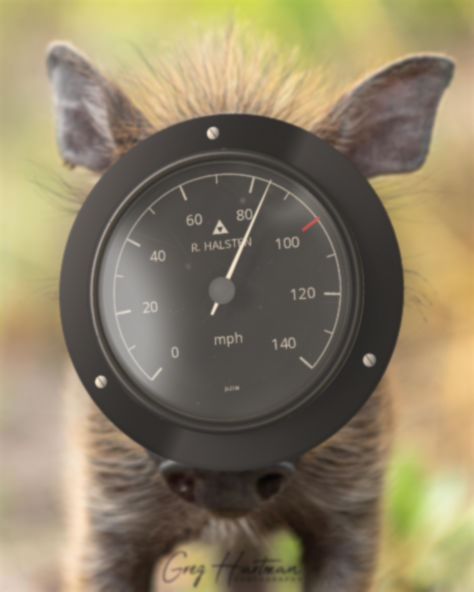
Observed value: 85,mph
